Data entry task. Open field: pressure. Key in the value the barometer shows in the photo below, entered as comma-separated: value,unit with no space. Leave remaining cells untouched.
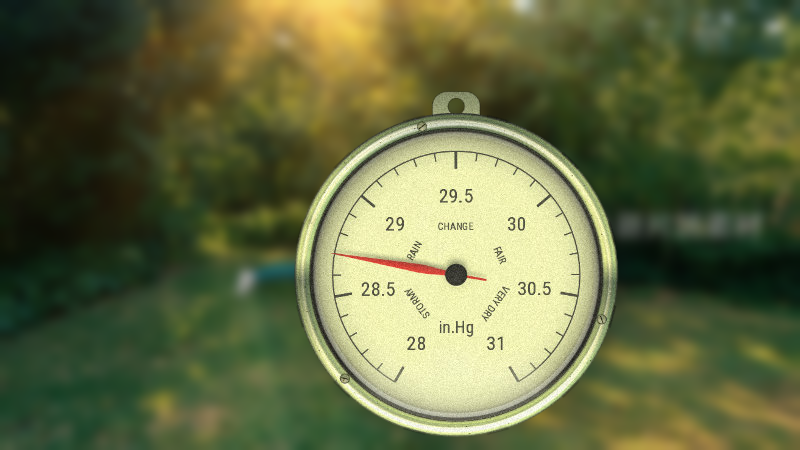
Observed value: 28.7,inHg
